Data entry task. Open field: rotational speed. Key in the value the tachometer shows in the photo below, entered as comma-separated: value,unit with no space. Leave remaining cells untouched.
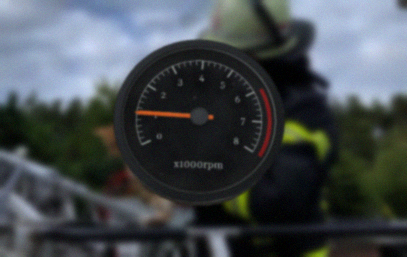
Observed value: 1000,rpm
